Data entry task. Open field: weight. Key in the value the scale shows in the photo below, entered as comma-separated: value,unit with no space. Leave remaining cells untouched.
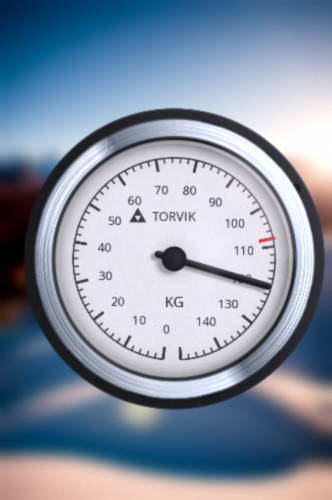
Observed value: 120,kg
